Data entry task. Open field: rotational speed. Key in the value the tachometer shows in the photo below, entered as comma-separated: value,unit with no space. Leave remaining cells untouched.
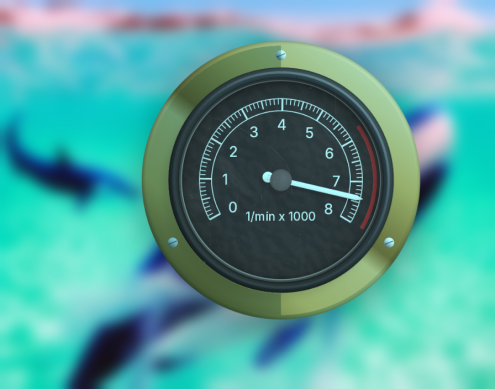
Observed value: 7400,rpm
